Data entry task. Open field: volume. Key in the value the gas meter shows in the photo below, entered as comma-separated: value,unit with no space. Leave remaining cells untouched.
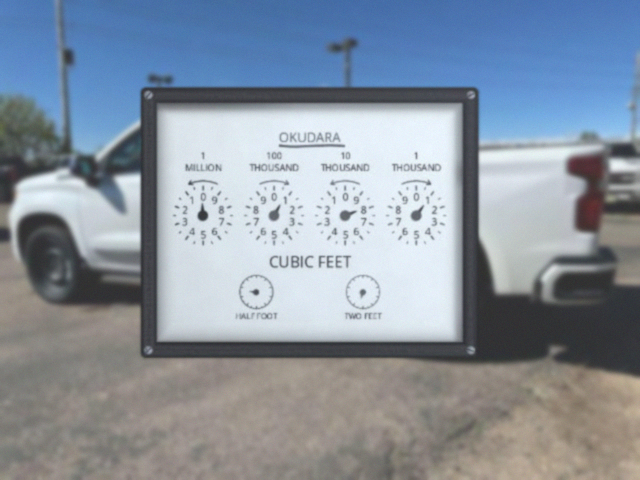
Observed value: 8100,ft³
